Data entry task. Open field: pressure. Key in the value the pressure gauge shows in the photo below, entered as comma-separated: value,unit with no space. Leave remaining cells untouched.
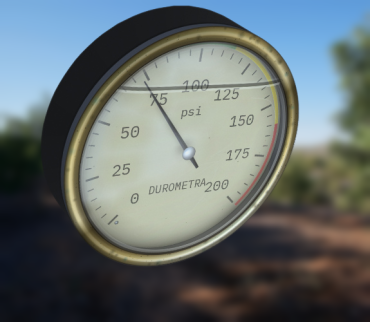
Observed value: 72.5,psi
